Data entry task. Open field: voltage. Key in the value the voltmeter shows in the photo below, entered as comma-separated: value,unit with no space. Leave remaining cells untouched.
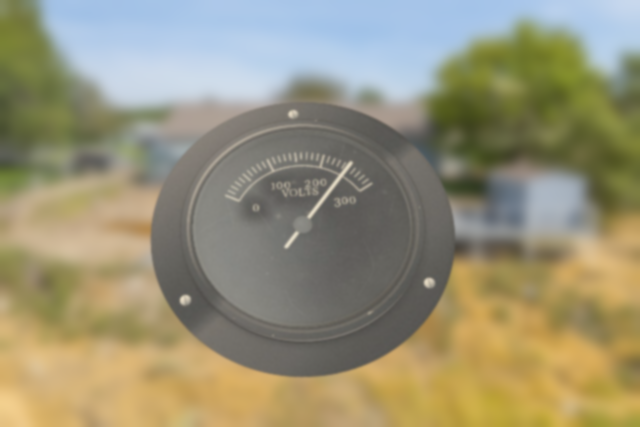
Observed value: 250,V
